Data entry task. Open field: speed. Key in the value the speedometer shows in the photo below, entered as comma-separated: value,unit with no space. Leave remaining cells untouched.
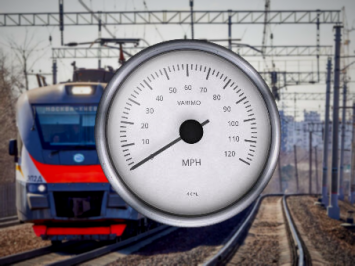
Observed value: 0,mph
